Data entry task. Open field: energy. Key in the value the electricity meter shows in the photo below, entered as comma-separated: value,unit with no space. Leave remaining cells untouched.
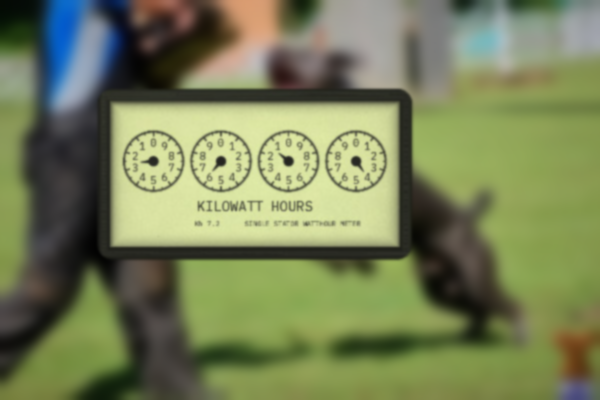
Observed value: 2614,kWh
